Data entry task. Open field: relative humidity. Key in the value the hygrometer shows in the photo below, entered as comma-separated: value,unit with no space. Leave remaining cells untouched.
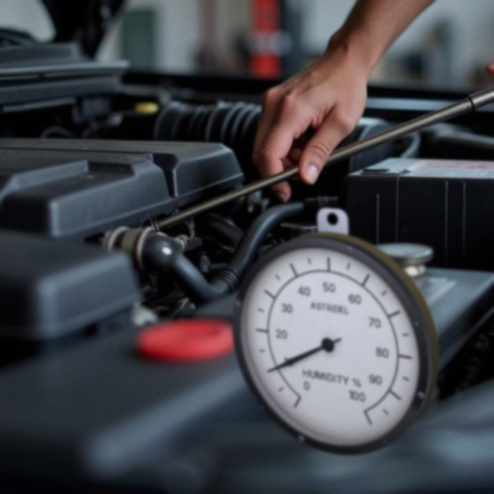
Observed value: 10,%
